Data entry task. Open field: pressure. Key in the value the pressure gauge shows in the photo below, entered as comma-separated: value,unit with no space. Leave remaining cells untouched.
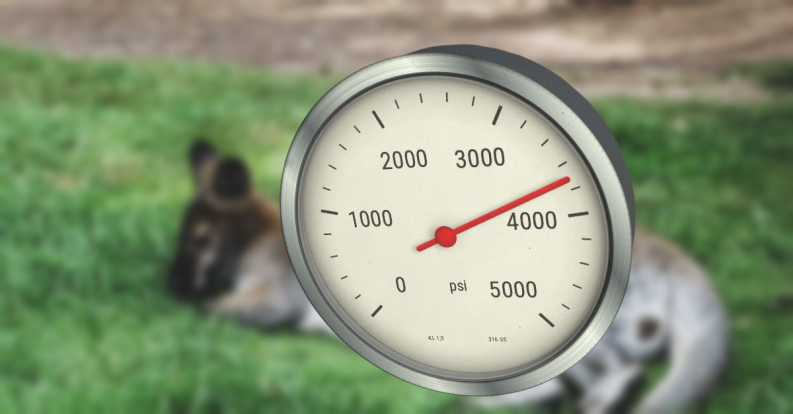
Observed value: 3700,psi
